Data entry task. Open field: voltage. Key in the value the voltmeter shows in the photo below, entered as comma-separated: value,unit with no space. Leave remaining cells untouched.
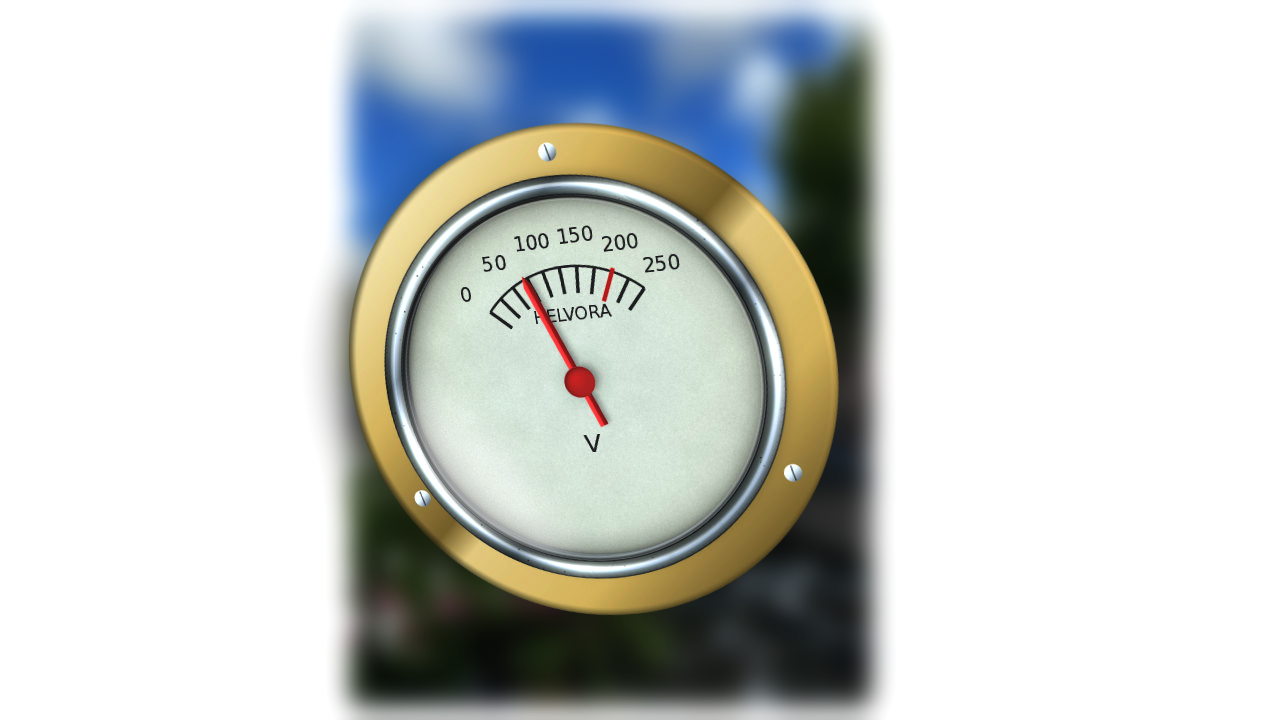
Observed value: 75,V
